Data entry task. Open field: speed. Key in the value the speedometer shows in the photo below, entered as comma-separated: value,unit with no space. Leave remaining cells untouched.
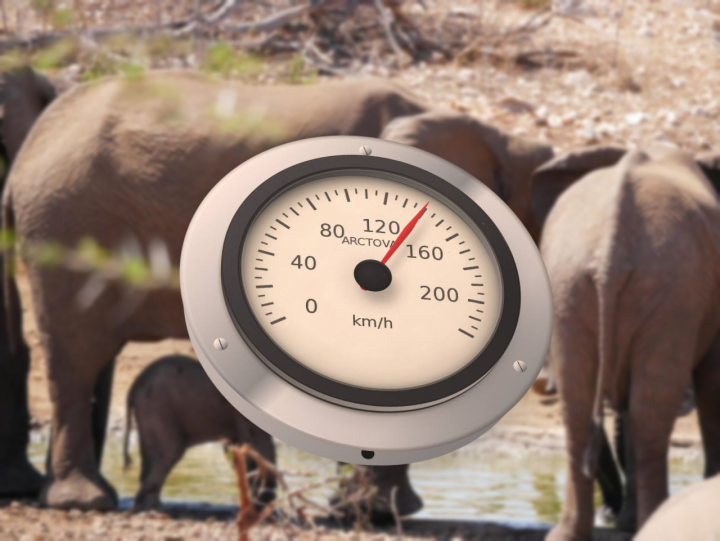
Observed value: 140,km/h
